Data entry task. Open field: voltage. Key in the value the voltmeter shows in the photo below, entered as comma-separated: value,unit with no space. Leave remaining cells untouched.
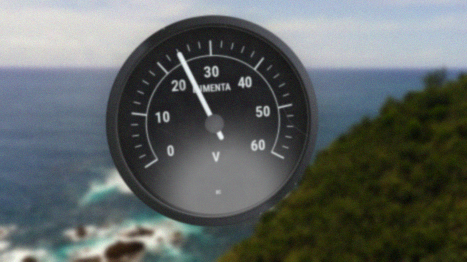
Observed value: 24,V
